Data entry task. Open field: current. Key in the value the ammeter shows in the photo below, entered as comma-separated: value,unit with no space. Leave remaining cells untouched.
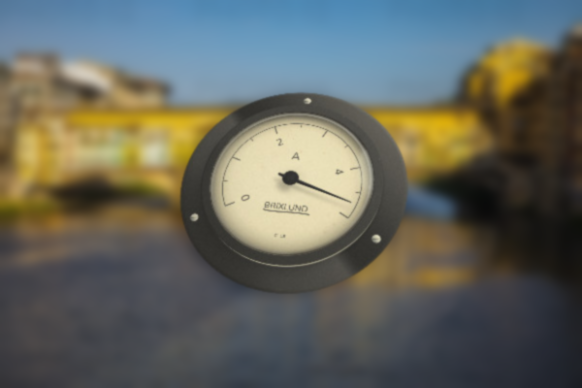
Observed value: 4.75,A
